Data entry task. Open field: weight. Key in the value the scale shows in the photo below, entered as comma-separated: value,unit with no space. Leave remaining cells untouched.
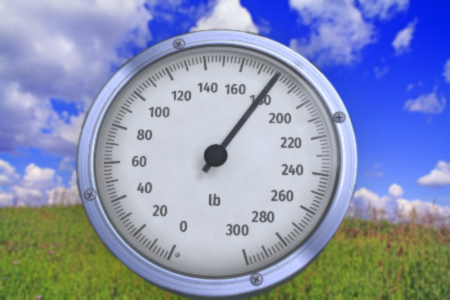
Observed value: 180,lb
